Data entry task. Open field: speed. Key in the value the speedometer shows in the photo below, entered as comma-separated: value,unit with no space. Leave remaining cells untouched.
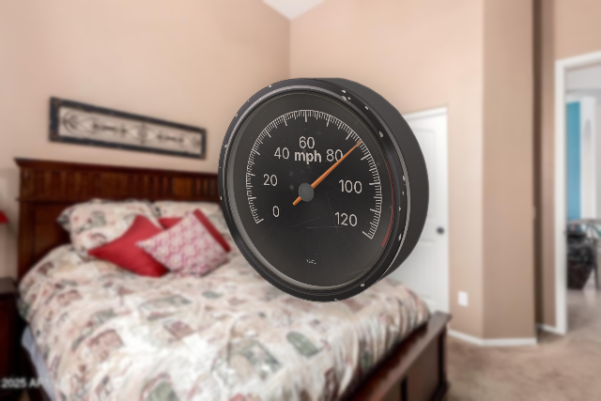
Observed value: 85,mph
